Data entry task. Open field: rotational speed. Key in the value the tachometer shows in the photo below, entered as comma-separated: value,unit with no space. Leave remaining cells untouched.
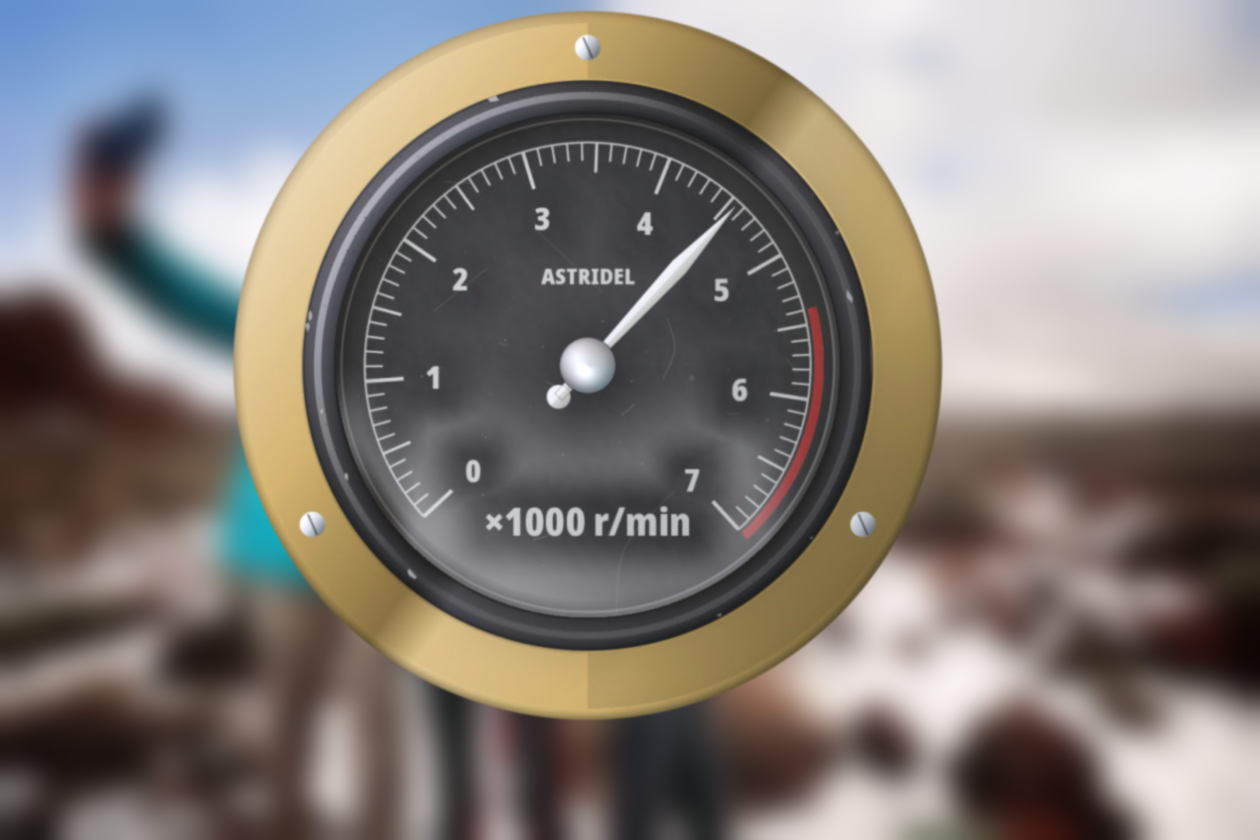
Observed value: 4550,rpm
